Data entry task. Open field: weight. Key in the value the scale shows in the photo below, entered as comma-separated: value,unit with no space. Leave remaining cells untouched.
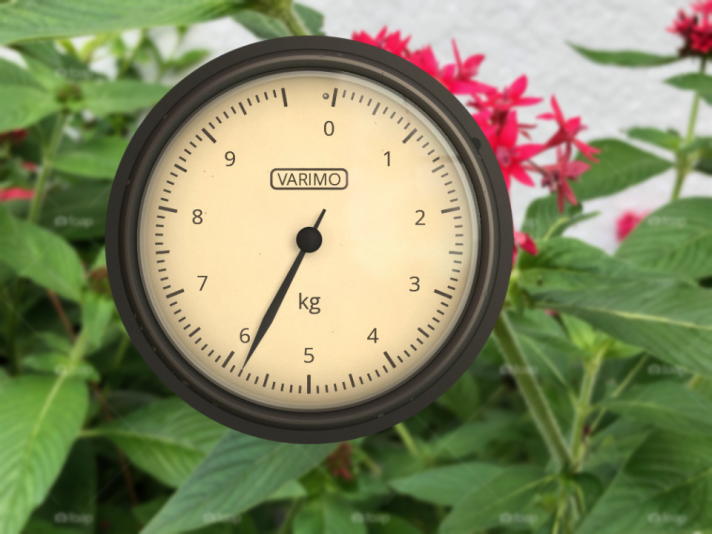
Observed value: 5.8,kg
